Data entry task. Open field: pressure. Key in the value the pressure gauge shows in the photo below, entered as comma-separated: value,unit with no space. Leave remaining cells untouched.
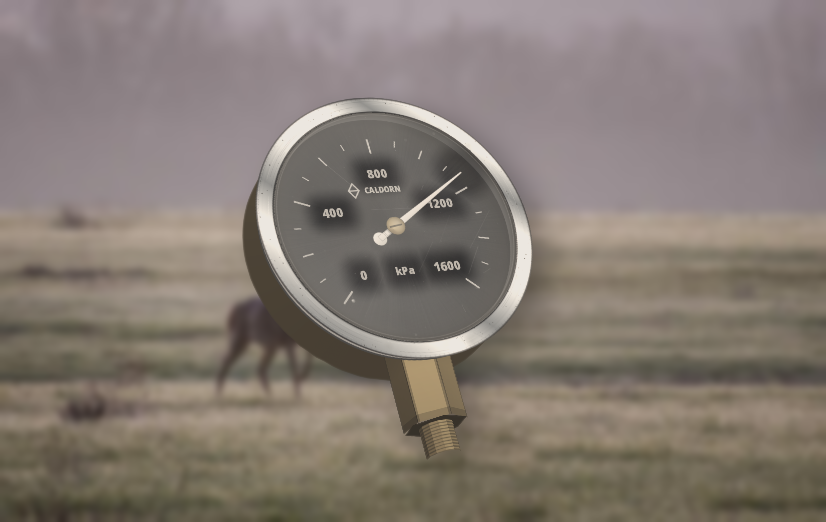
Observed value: 1150,kPa
